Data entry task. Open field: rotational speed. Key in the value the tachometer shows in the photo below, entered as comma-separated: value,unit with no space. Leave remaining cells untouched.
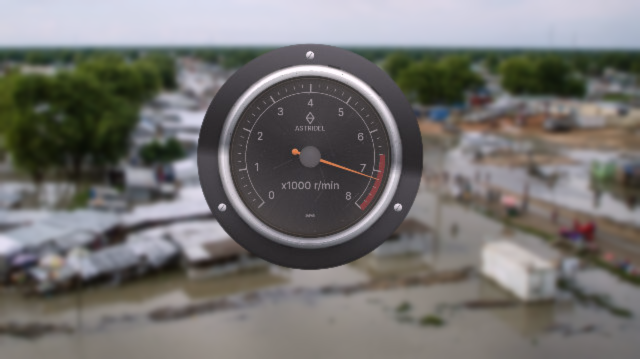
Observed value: 7200,rpm
